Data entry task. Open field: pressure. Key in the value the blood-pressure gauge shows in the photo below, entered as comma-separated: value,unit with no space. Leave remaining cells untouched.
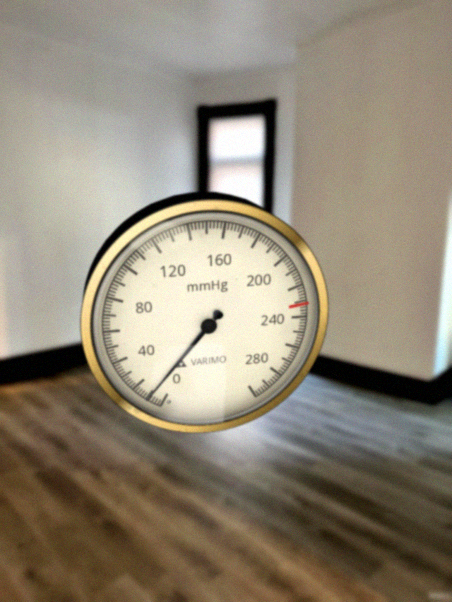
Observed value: 10,mmHg
